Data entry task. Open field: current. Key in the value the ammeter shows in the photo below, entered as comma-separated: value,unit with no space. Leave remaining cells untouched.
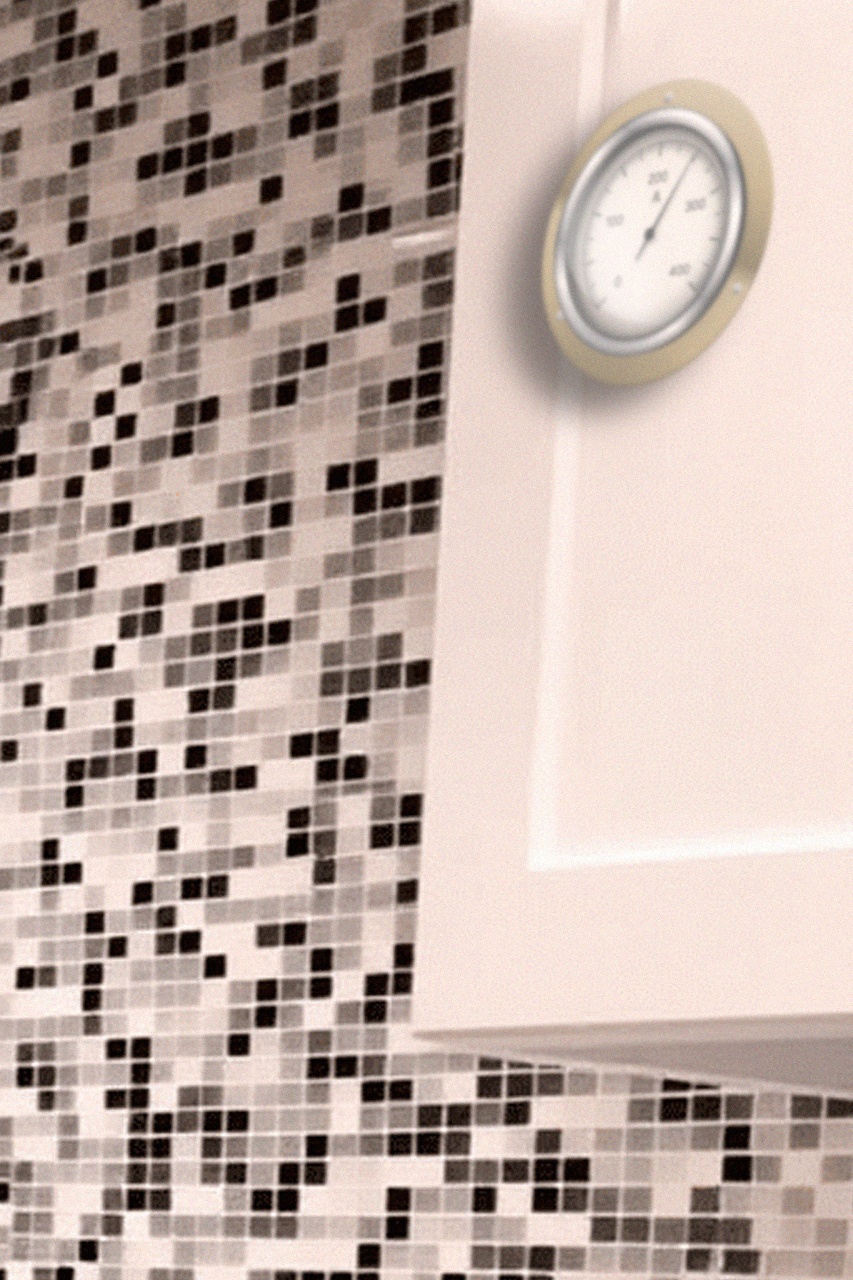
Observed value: 250,A
